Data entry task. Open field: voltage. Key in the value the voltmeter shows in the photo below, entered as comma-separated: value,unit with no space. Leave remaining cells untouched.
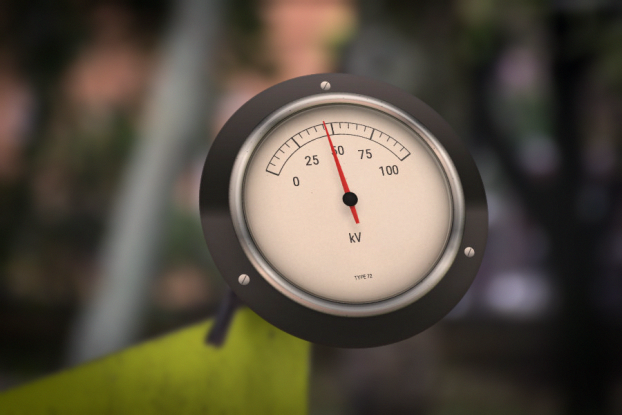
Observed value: 45,kV
